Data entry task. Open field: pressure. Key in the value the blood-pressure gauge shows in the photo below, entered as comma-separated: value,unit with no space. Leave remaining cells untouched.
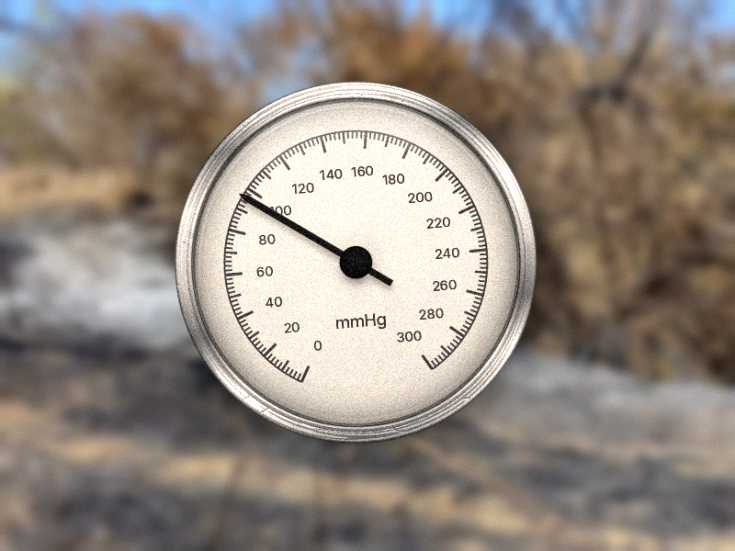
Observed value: 96,mmHg
